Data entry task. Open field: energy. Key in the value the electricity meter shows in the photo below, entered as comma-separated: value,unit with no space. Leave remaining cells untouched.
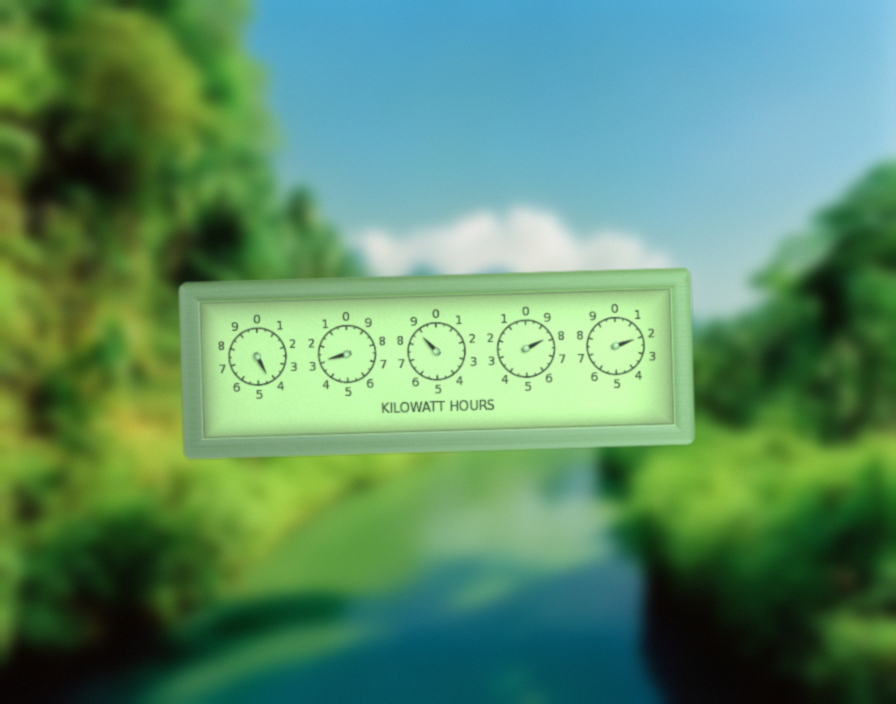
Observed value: 42882,kWh
